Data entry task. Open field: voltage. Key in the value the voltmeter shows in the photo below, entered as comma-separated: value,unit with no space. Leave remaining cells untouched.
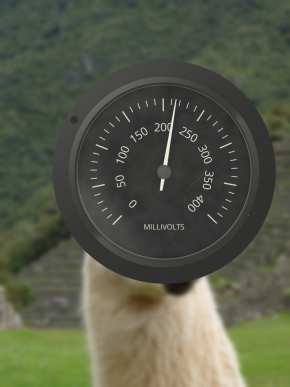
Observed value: 215,mV
